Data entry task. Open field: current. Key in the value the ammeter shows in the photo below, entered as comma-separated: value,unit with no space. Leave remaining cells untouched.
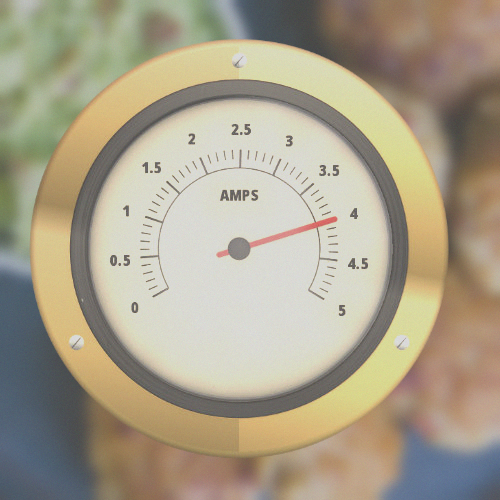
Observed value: 4,A
